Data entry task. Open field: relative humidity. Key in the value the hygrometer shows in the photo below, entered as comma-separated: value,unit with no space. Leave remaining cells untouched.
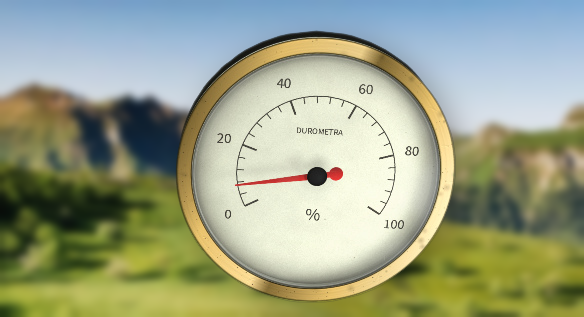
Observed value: 8,%
